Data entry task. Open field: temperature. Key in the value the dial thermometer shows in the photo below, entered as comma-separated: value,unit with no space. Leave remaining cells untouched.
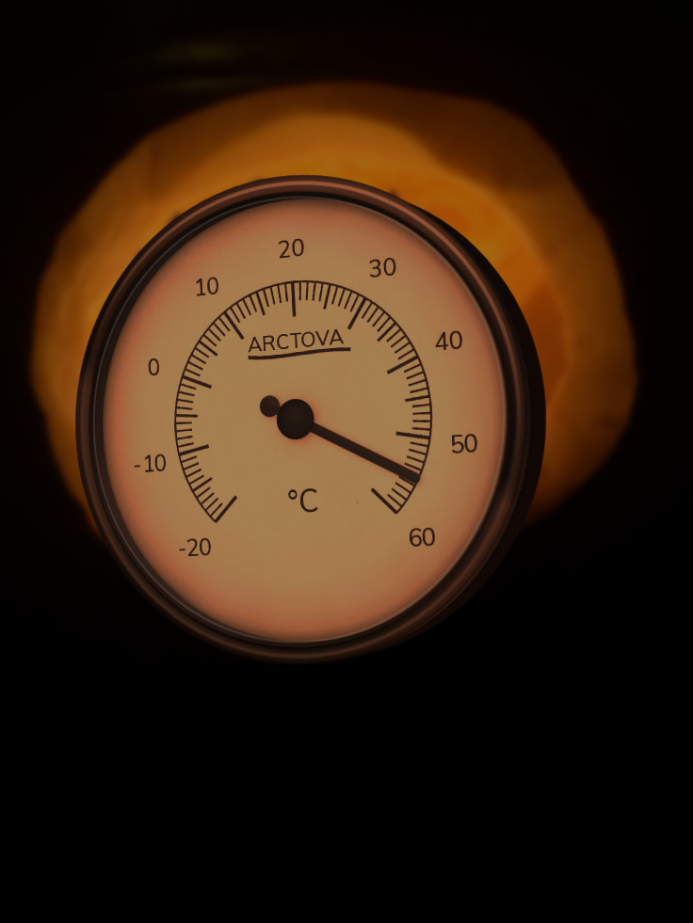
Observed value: 55,°C
